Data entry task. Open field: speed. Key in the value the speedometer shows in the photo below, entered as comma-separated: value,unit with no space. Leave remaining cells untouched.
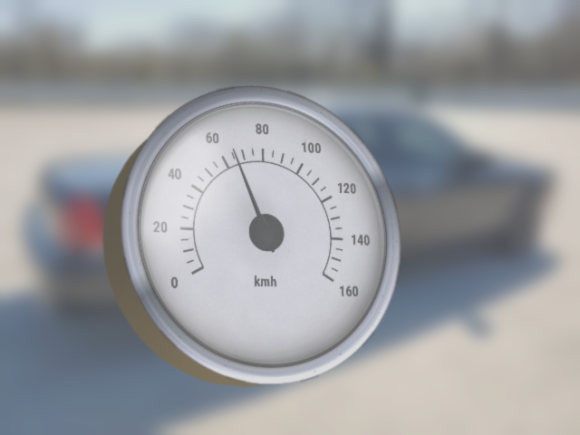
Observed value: 65,km/h
